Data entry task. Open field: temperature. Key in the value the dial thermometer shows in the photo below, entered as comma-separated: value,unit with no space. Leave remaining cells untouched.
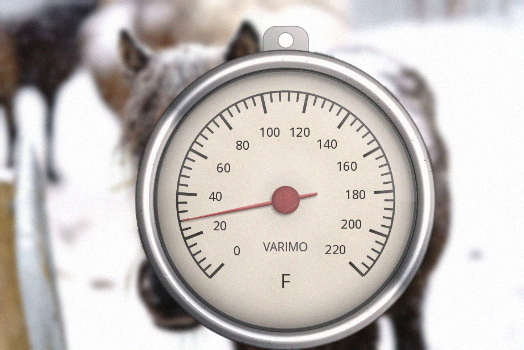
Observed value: 28,°F
